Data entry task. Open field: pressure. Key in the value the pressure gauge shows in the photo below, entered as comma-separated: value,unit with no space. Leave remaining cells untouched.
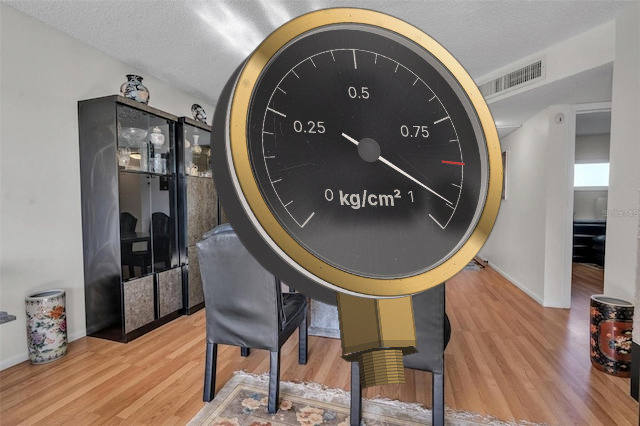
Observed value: 0.95,kg/cm²
